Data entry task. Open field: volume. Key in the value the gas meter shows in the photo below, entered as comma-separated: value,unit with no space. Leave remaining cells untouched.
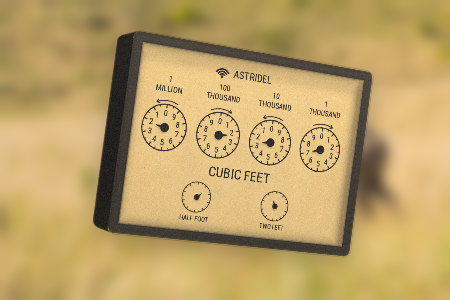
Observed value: 222700,ft³
